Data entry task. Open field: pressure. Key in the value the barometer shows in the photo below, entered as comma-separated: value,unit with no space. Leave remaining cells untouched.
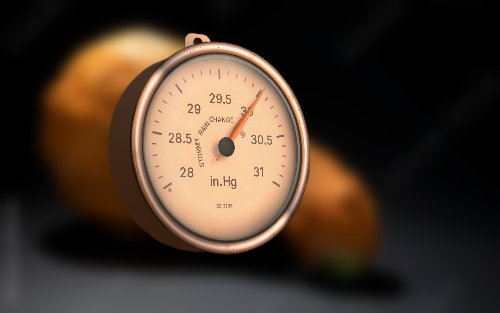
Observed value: 30,inHg
